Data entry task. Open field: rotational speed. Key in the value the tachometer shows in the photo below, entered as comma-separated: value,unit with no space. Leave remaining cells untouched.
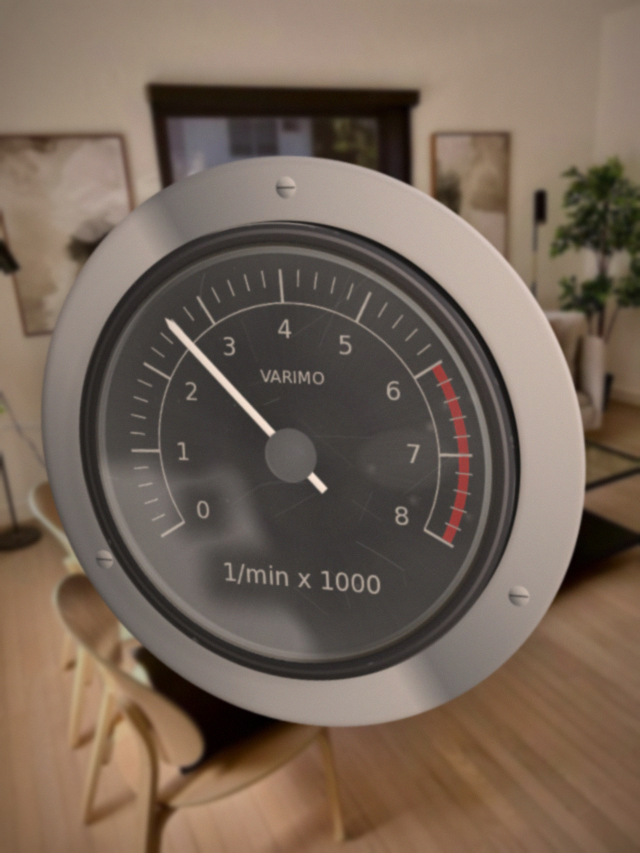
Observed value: 2600,rpm
